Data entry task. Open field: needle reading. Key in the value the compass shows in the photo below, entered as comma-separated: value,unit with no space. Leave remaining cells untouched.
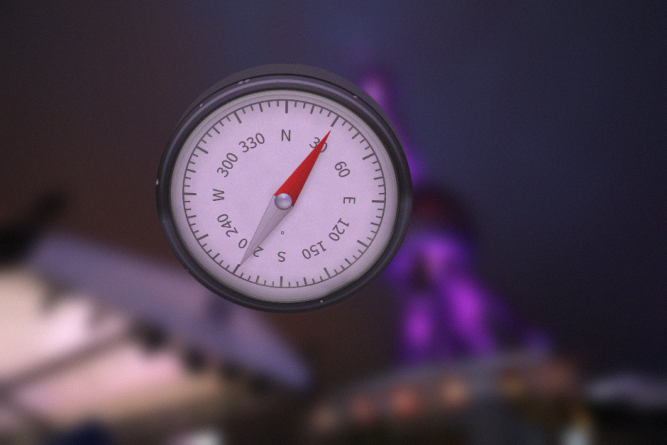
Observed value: 30,°
